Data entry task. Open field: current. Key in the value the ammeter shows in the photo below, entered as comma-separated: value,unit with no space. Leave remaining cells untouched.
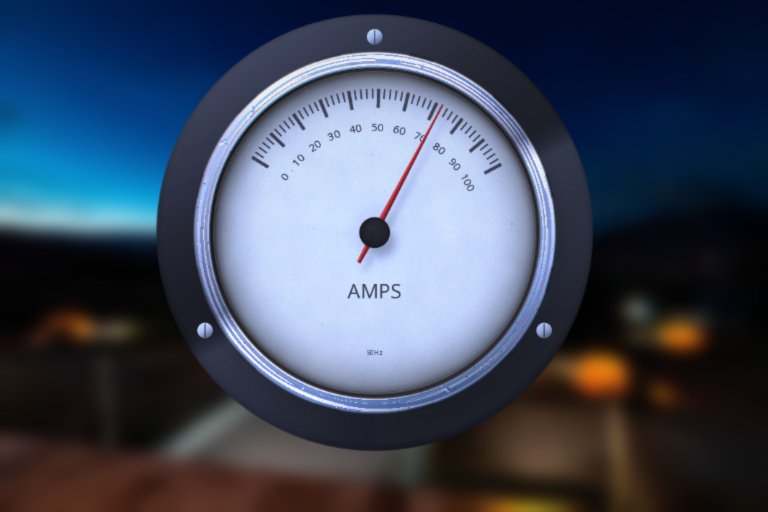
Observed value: 72,A
